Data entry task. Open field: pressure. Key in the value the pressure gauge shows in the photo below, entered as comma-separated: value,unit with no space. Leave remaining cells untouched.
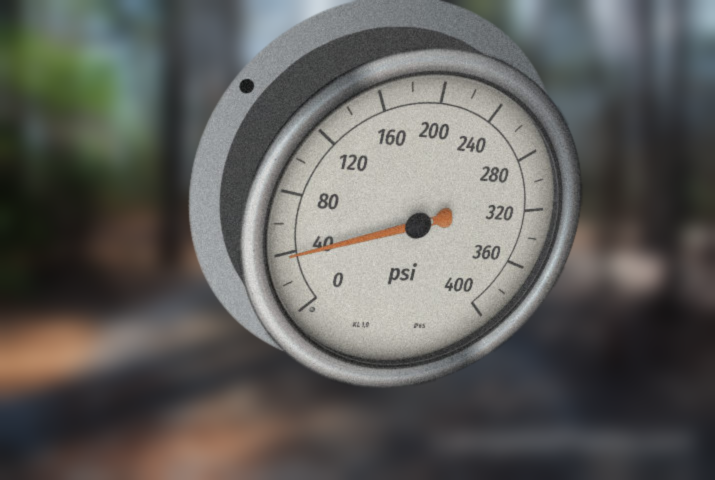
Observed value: 40,psi
